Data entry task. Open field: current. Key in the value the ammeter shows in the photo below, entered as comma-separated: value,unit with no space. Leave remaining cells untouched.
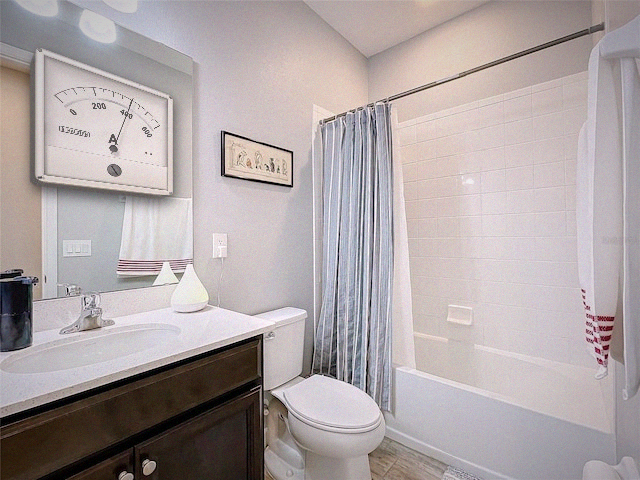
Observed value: 400,A
